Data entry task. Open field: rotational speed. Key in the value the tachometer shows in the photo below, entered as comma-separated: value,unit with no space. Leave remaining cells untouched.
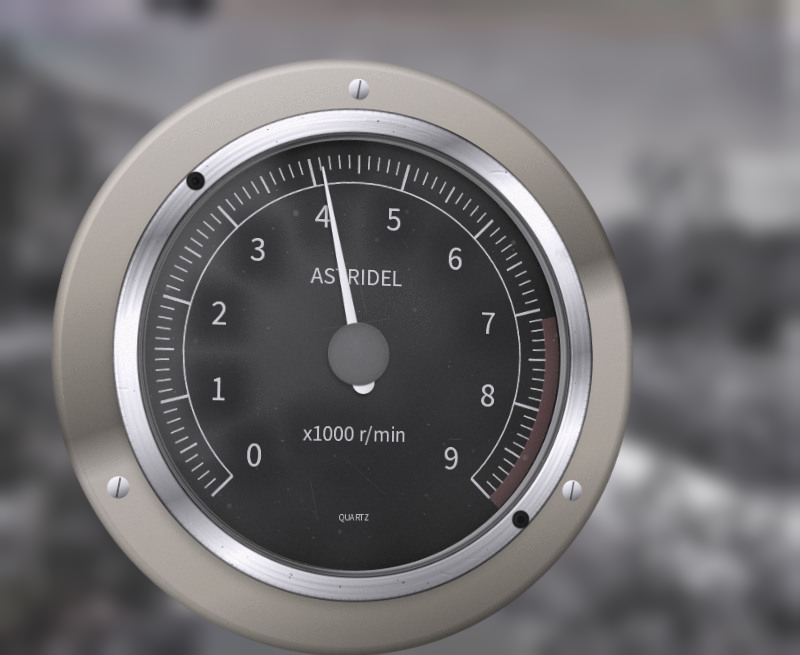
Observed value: 4100,rpm
